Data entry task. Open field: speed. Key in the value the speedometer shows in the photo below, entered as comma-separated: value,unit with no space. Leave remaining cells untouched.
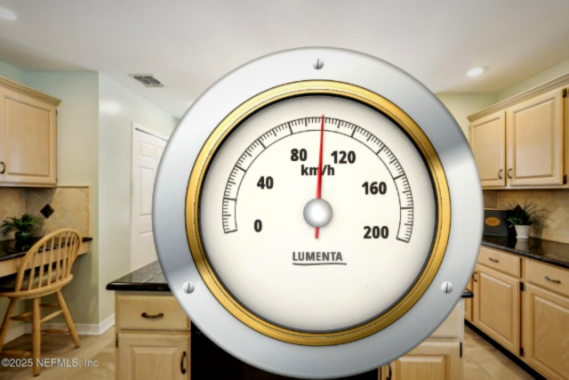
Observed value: 100,km/h
